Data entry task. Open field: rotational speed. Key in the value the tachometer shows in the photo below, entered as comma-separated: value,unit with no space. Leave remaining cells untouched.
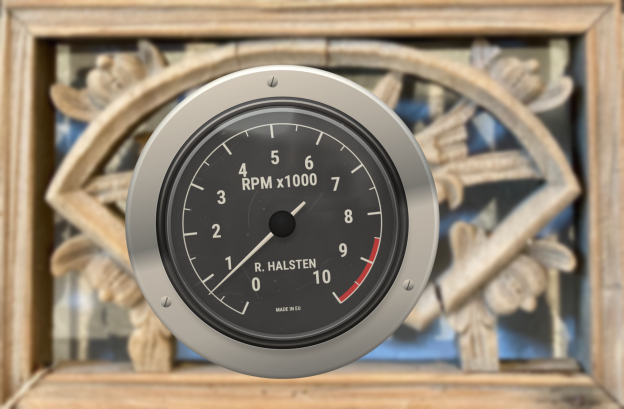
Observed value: 750,rpm
